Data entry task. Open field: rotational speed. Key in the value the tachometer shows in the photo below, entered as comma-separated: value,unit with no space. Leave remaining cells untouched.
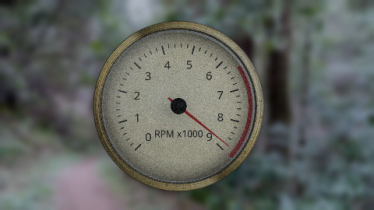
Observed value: 8800,rpm
